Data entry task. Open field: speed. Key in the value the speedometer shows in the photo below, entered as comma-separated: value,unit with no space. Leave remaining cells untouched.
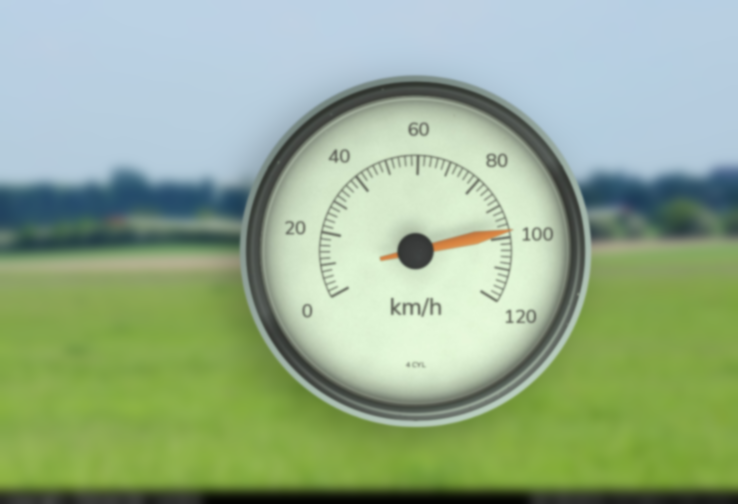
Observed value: 98,km/h
